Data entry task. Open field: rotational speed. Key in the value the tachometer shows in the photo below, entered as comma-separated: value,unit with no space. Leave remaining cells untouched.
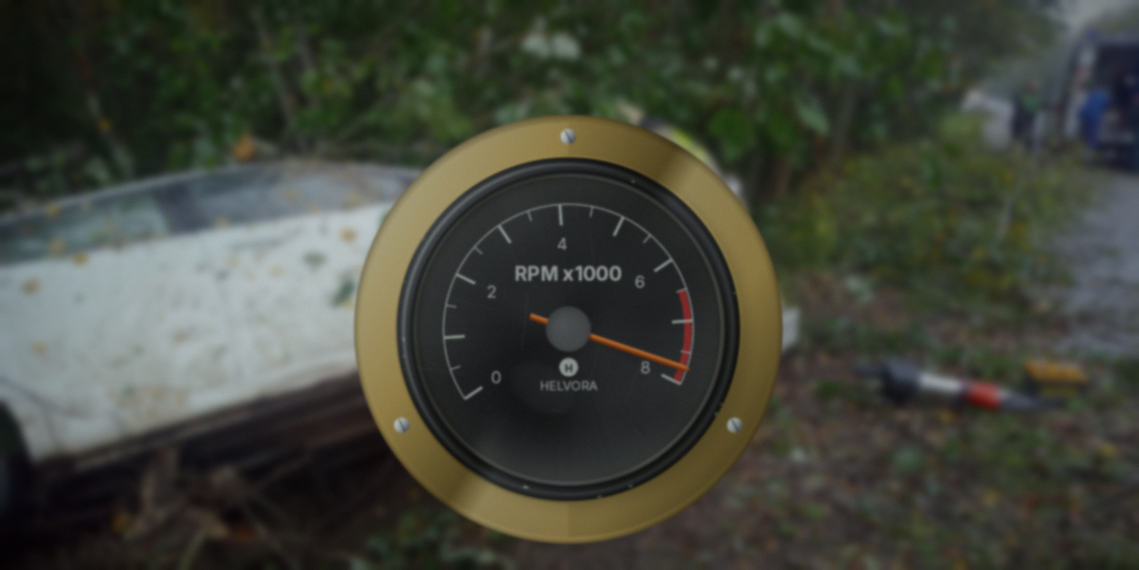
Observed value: 7750,rpm
